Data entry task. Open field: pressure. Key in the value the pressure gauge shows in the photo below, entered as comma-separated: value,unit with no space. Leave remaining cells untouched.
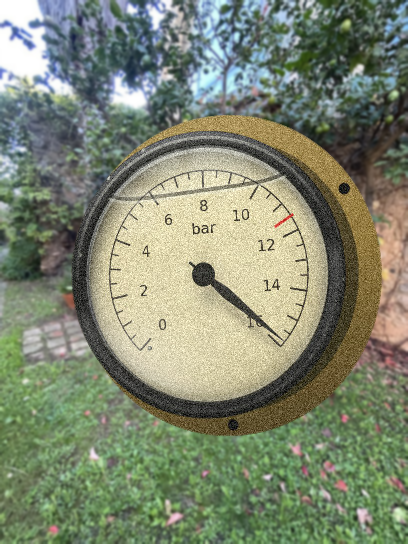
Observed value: 15.75,bar
